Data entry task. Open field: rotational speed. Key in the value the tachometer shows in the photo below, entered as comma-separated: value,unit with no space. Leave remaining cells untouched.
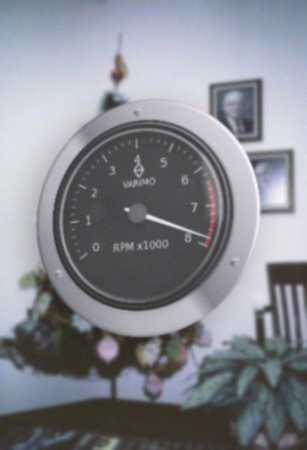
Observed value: 7800,rpm
